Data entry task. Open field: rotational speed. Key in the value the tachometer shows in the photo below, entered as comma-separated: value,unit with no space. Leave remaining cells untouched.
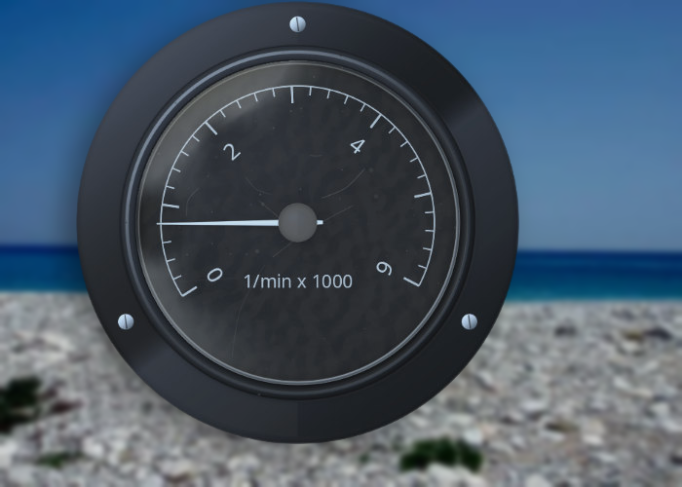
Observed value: 800,rpm
